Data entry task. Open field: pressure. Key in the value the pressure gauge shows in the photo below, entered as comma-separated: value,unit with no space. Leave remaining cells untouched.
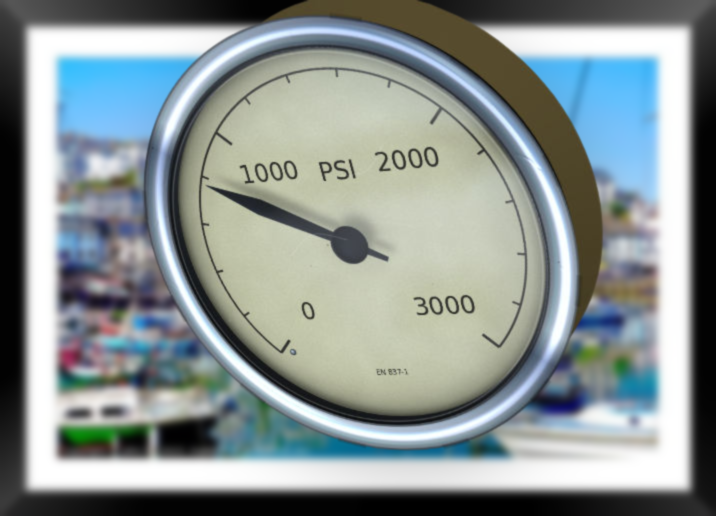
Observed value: 800,psi
